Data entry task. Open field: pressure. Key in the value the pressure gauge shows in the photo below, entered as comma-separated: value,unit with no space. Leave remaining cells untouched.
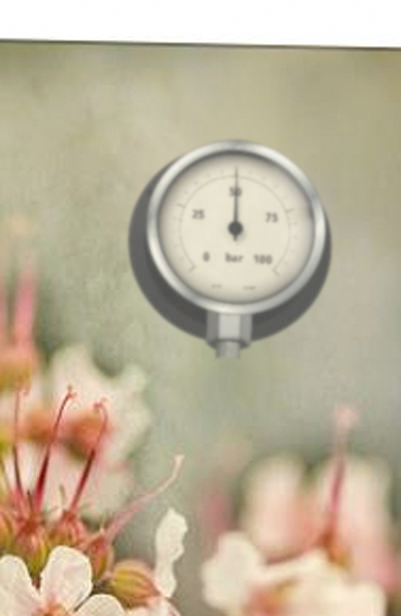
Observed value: 50,bar
